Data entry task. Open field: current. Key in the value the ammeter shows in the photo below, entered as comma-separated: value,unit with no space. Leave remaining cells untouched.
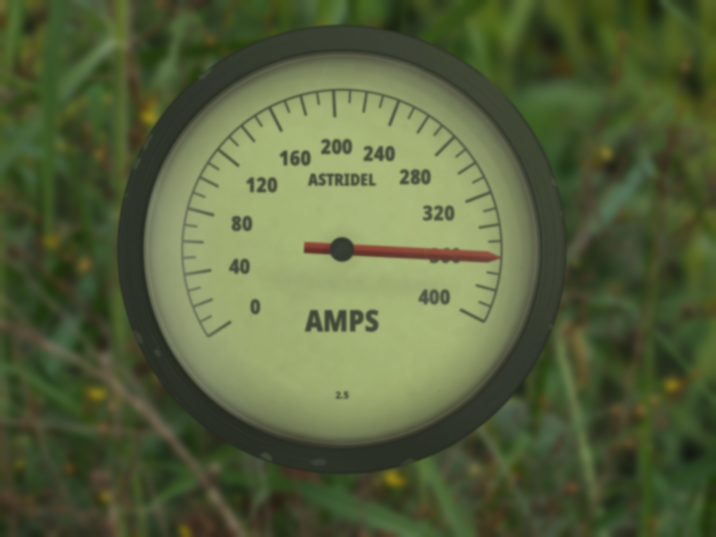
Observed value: 360,A
